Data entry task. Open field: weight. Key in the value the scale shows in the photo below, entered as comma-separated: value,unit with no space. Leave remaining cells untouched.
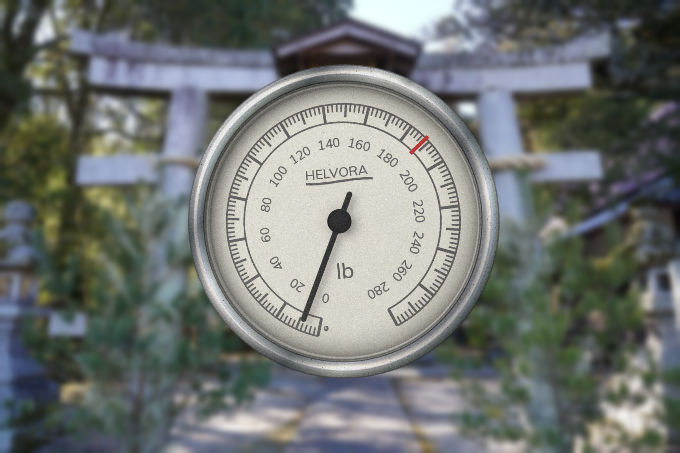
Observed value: 8,lb
